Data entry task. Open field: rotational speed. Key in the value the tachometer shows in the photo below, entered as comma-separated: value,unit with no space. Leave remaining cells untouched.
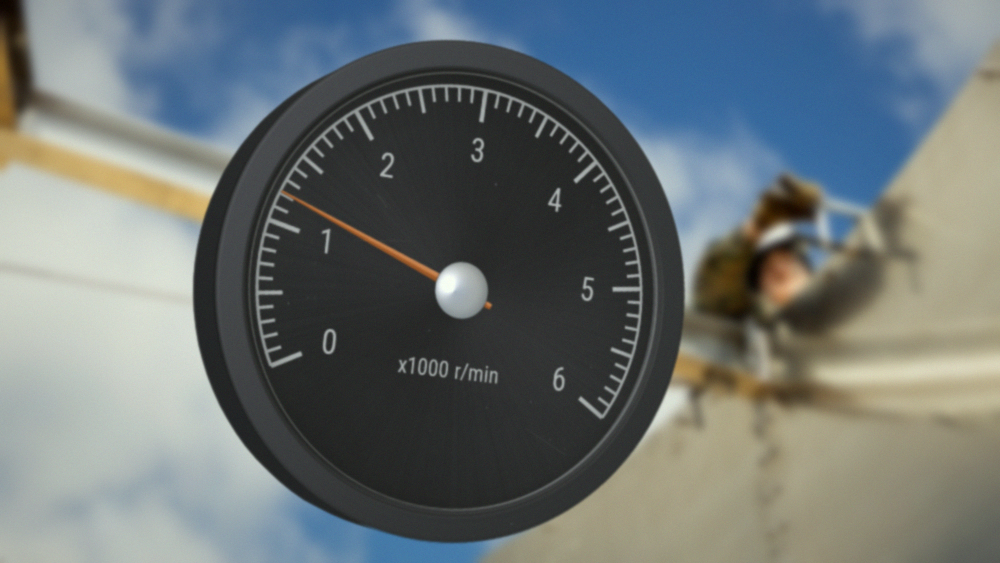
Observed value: 1200,rpm
